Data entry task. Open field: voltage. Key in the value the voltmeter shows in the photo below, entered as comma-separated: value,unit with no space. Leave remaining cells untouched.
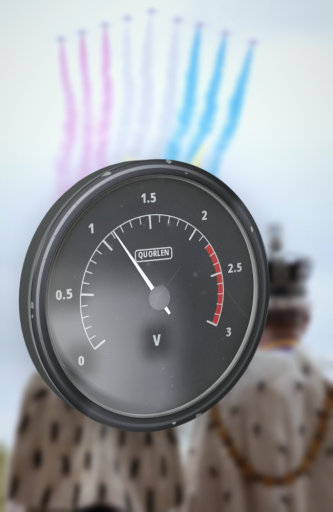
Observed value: 1.1,V
